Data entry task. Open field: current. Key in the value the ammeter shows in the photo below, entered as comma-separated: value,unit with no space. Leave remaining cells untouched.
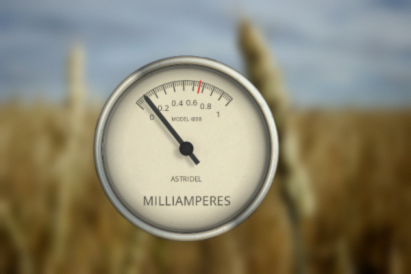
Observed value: 0.1,mA
